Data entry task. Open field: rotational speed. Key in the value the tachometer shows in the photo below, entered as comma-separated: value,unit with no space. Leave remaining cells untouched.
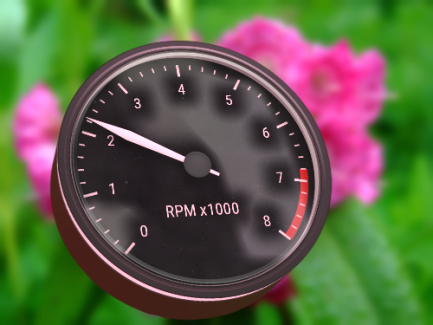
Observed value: 2200,rpm
